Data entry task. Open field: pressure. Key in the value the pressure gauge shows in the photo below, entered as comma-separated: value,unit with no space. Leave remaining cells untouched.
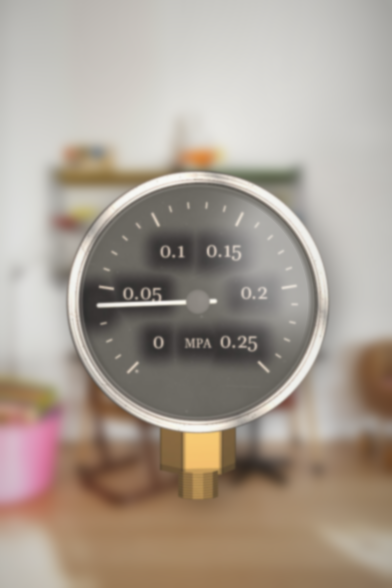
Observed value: 0.04,MPa
